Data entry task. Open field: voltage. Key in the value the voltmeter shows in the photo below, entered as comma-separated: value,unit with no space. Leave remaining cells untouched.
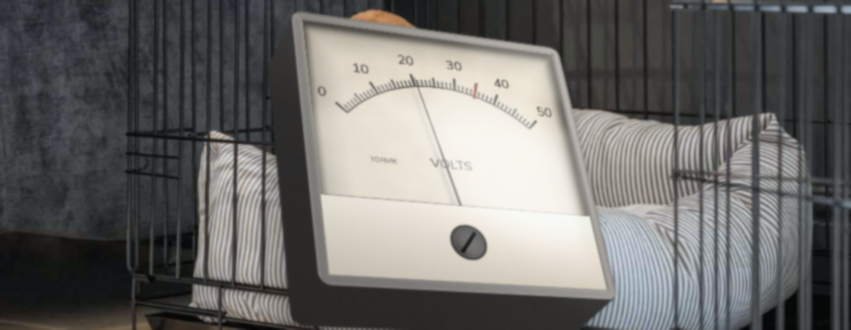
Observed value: 20,V
